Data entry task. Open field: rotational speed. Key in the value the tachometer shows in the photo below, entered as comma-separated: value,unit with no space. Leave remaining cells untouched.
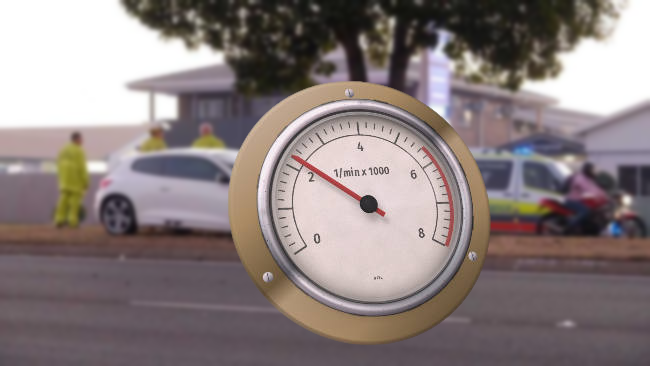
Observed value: 2200,rpm
